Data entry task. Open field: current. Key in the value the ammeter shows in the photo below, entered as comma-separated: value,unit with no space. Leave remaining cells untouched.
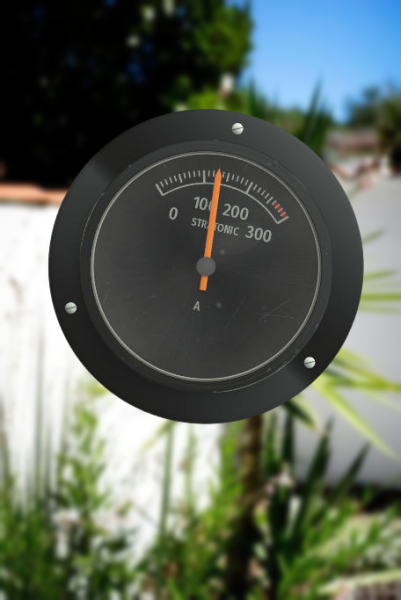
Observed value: 130,A
